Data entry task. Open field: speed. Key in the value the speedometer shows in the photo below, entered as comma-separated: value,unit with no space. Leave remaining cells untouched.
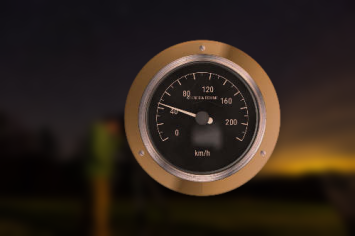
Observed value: 45,km/h
